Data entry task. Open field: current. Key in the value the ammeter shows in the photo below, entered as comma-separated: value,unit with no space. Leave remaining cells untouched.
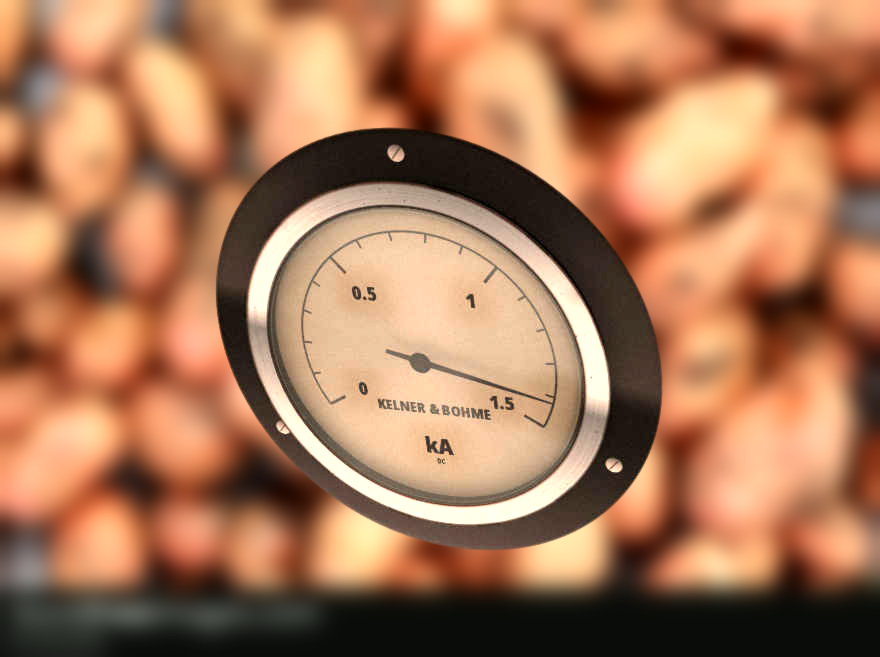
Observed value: 1.4,kA
